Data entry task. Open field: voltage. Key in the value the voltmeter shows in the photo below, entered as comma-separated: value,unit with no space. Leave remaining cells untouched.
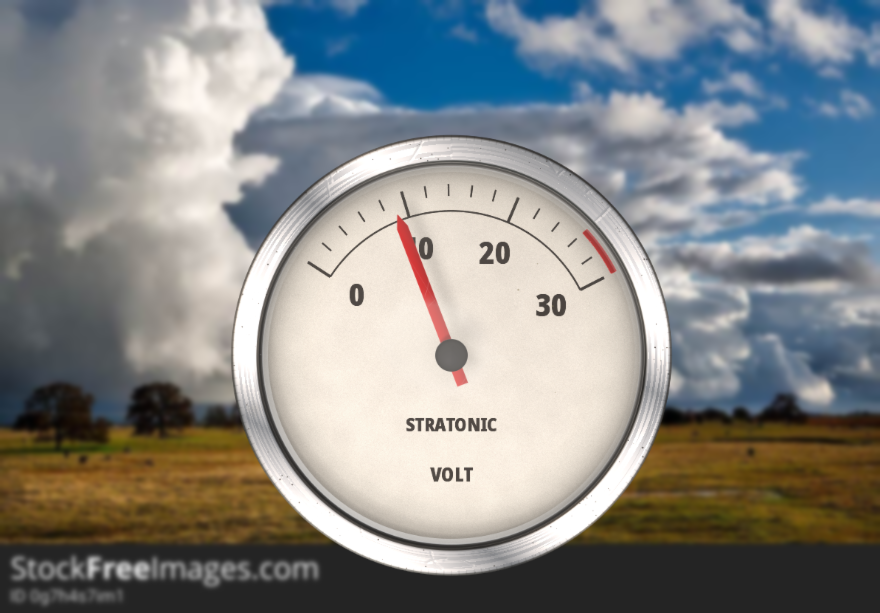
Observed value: 9,V
